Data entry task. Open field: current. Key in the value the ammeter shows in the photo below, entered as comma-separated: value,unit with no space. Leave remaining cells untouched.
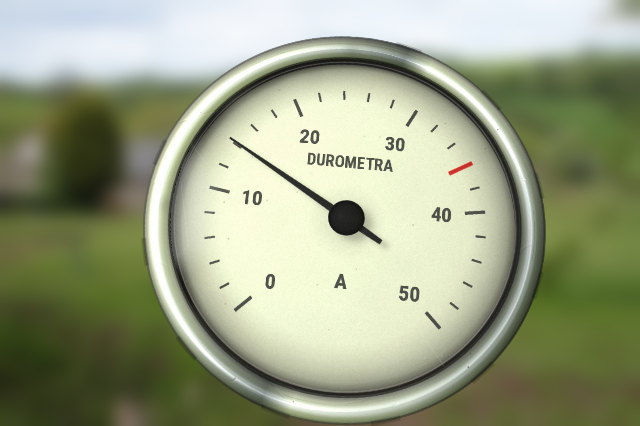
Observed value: 14,A
